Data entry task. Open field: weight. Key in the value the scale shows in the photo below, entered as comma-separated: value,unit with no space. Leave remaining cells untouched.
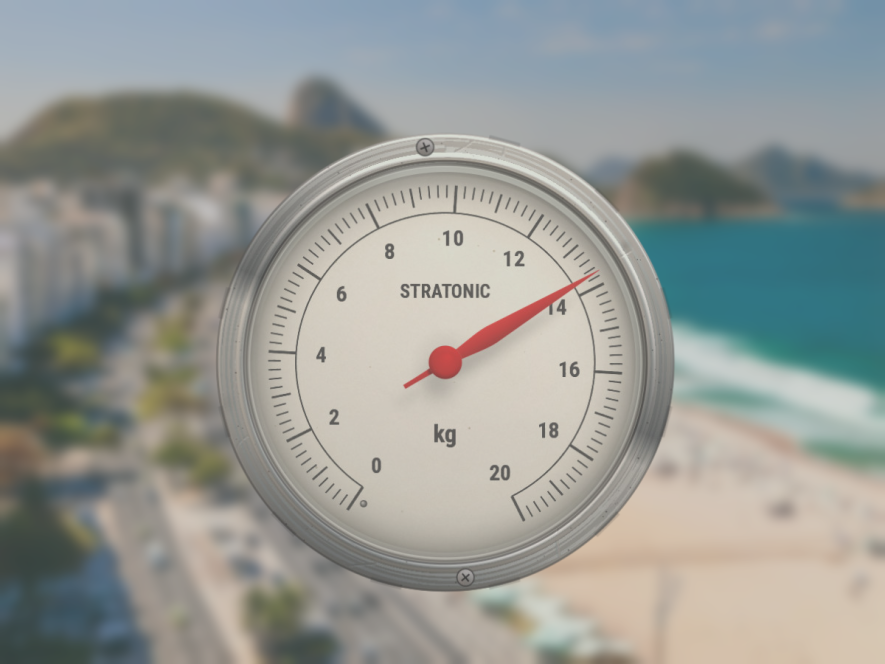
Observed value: 13.7,kg
